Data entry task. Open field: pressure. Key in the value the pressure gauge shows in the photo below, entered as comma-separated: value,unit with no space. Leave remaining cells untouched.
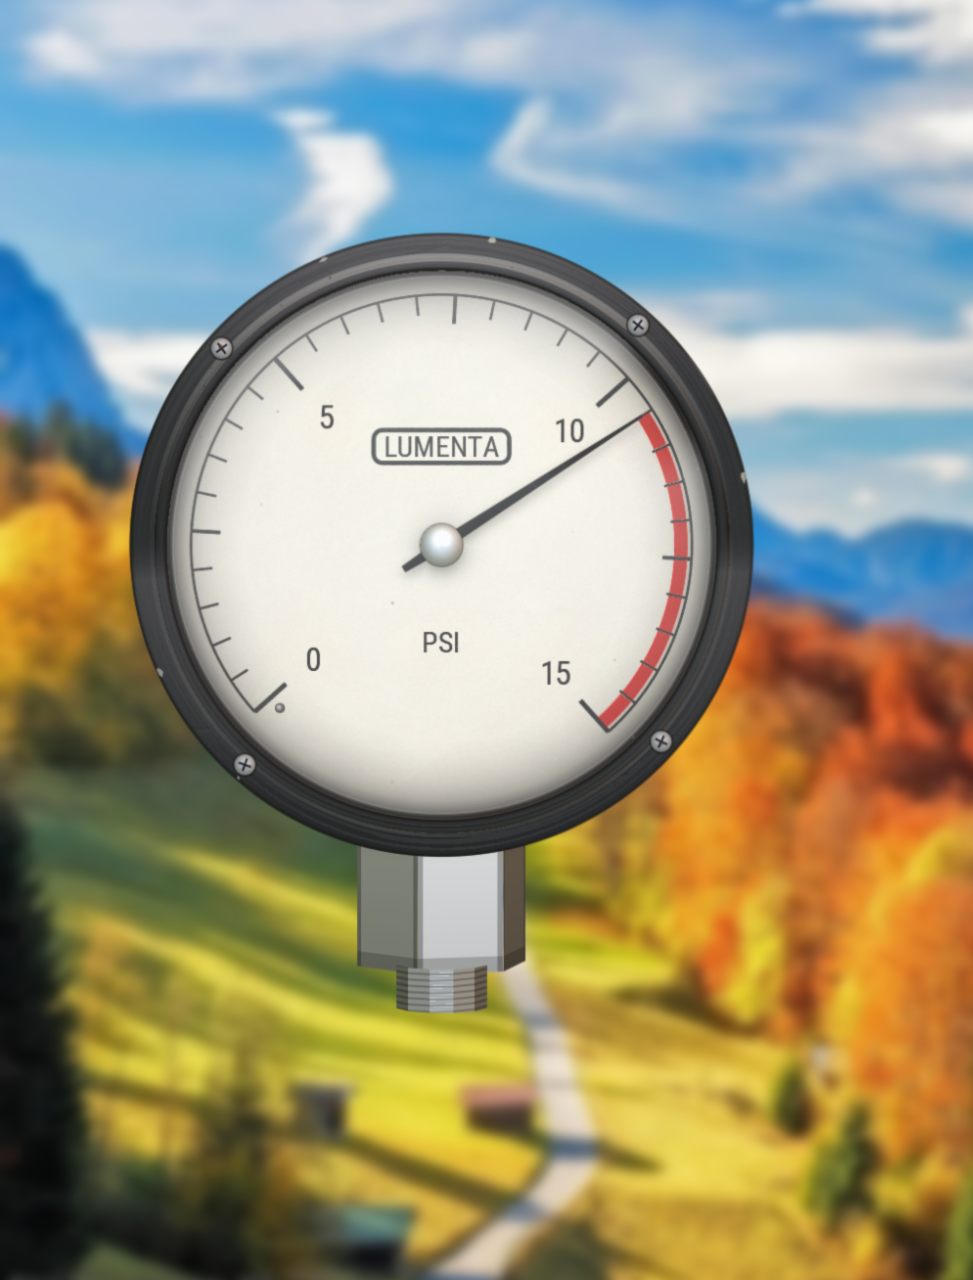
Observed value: 10.5,psi
